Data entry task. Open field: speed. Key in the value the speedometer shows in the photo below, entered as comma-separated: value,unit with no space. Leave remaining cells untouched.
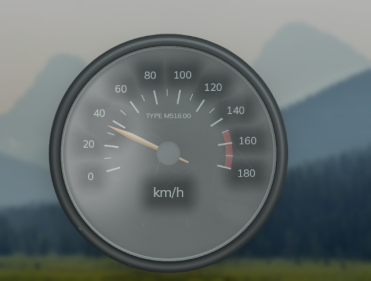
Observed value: 35,km/h
